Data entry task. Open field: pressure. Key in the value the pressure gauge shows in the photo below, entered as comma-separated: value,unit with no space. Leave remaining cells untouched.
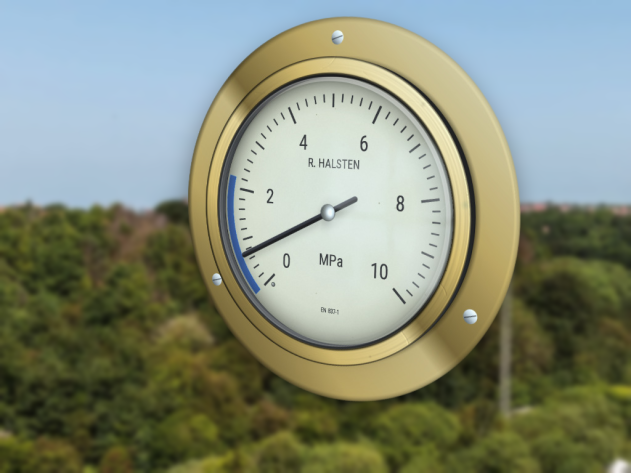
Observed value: 0.7,MPa
